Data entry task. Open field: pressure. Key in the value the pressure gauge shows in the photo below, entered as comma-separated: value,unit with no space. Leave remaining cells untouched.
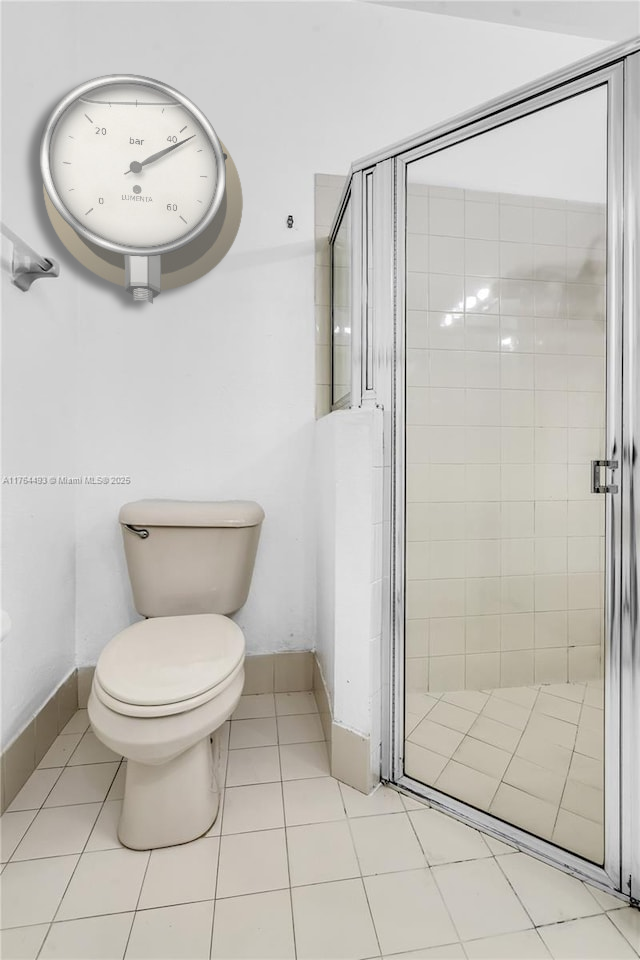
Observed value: 42.5,bar
